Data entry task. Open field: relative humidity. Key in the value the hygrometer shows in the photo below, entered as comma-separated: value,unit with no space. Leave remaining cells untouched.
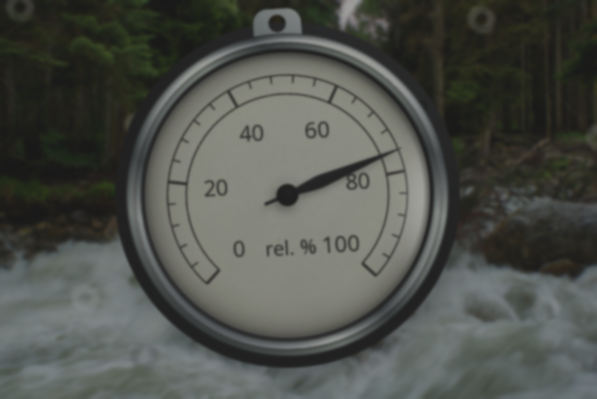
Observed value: 76,%
